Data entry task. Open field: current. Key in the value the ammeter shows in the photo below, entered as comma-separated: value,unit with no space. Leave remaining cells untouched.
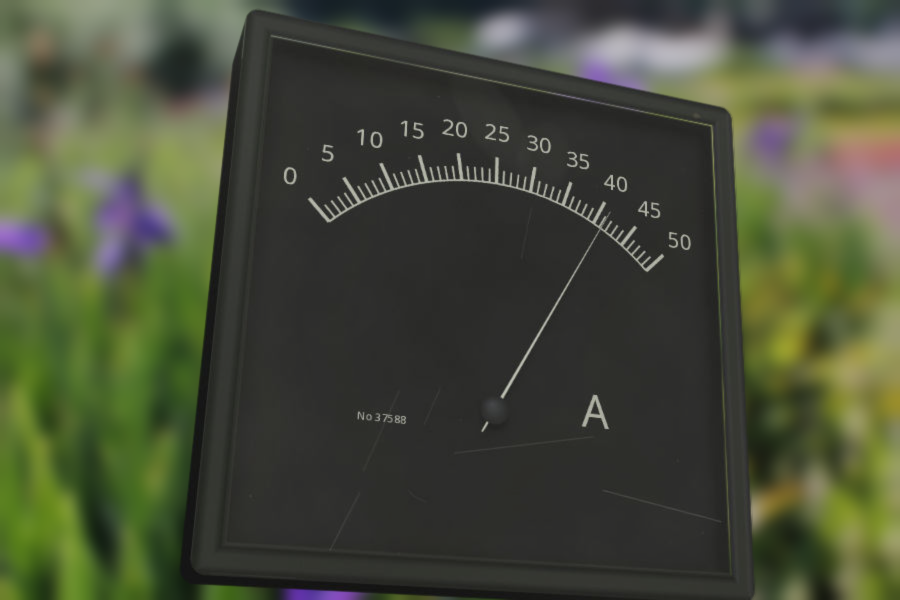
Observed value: 41,A
